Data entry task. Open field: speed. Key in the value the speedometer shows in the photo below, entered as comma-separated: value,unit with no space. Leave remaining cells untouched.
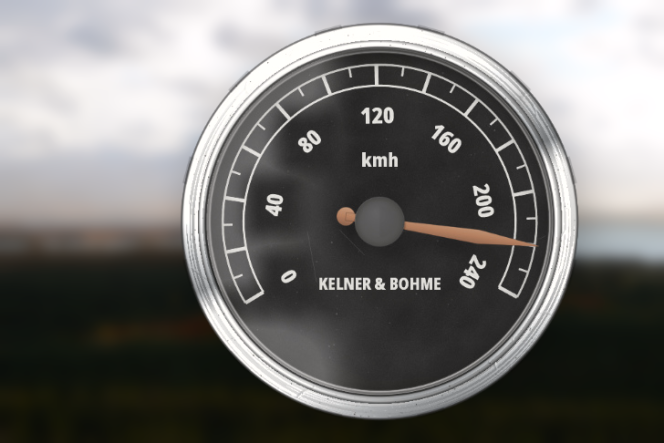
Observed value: 220,km/h
